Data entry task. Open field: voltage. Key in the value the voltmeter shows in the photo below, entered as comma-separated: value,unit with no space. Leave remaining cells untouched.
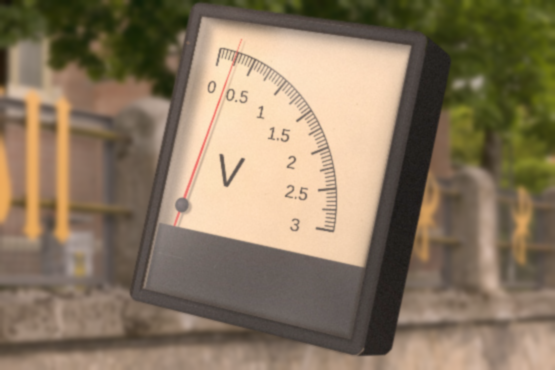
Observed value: 0.25,V
